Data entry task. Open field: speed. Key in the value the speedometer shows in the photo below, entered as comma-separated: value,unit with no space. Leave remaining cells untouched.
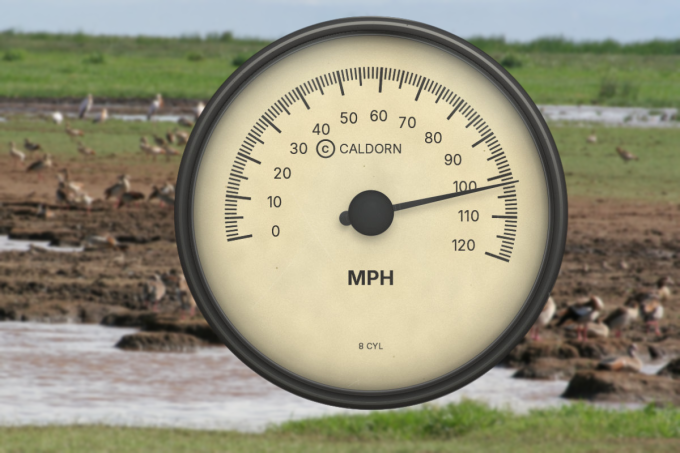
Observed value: 102,mph
